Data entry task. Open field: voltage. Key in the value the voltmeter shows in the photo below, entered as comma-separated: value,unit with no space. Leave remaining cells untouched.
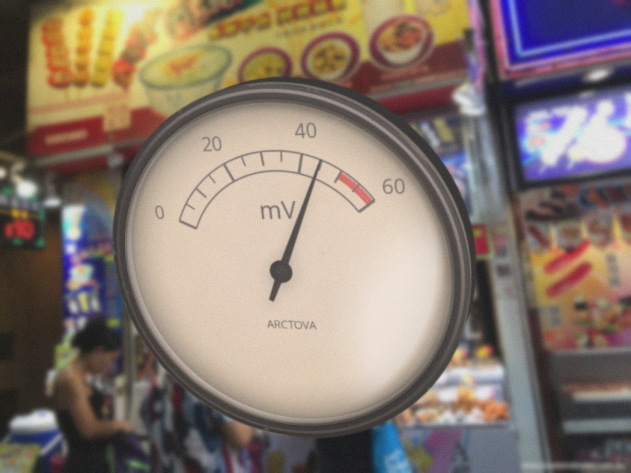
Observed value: 45,mV
